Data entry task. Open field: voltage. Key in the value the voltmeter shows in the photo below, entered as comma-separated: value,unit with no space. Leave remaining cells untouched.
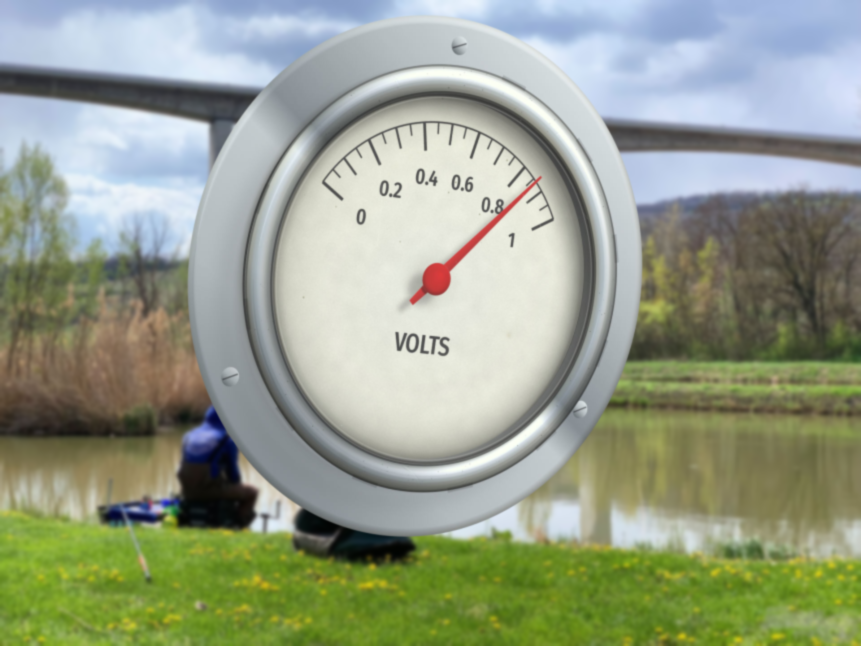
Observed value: 0.85,V
